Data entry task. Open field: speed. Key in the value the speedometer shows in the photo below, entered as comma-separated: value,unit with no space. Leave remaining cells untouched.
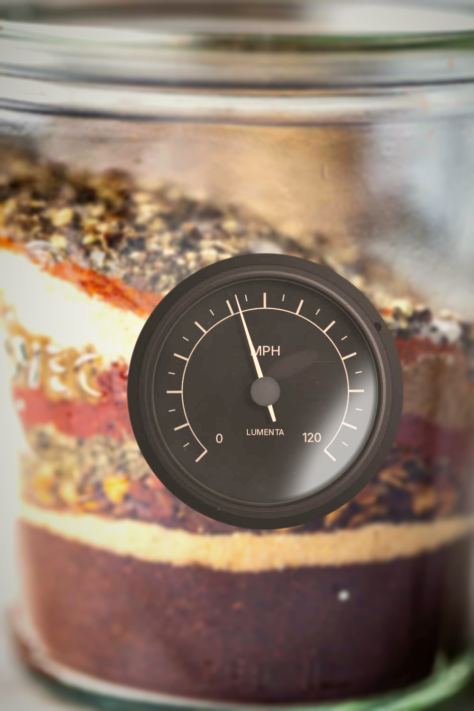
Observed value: 52.5,mph
